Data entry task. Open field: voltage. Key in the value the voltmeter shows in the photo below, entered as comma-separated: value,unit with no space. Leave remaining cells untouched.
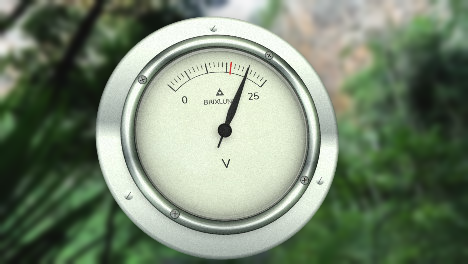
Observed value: 20,V
